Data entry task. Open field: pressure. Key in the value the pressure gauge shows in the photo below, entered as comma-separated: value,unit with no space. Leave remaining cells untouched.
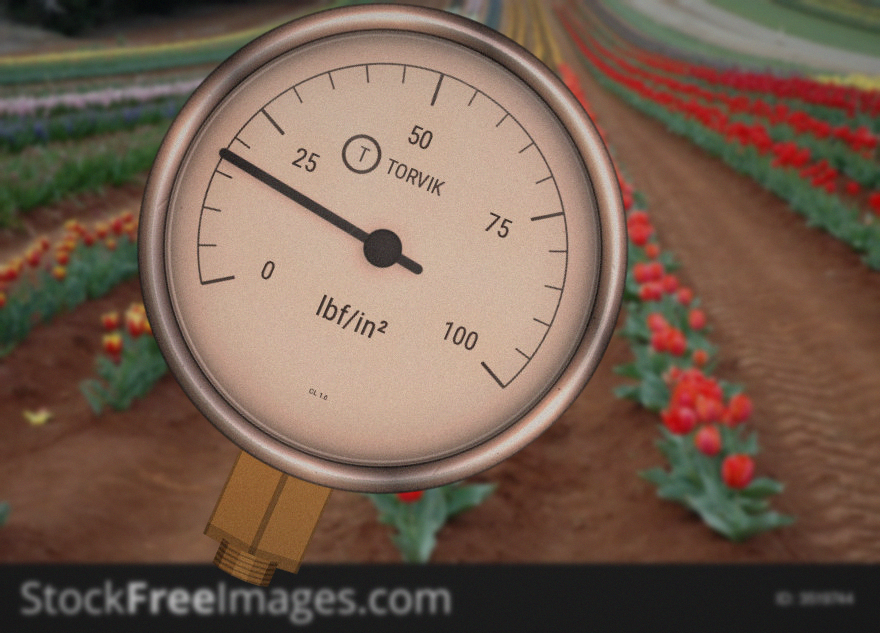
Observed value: 17.5,psi
